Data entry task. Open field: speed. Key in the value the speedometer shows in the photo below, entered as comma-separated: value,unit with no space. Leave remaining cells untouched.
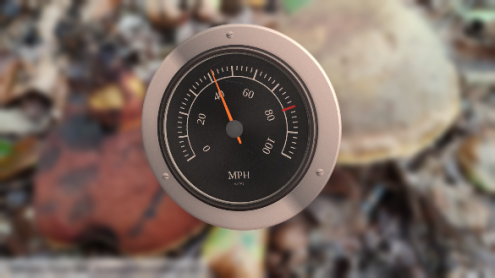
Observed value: 42,mph
